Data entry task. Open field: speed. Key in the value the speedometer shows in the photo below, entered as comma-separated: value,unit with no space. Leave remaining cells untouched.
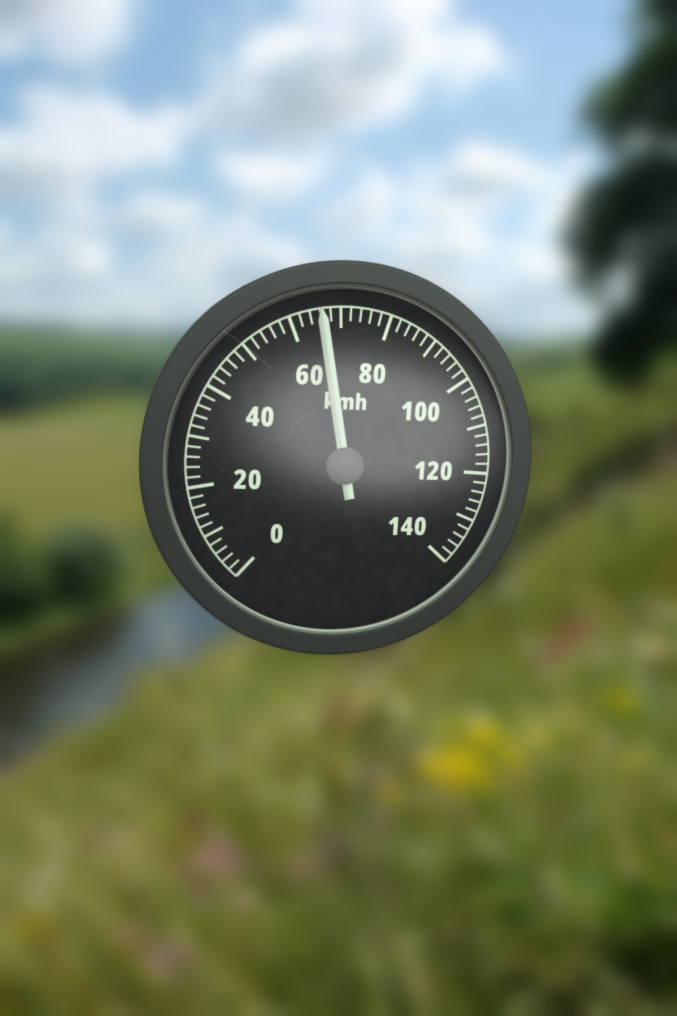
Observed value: 66,km/h
